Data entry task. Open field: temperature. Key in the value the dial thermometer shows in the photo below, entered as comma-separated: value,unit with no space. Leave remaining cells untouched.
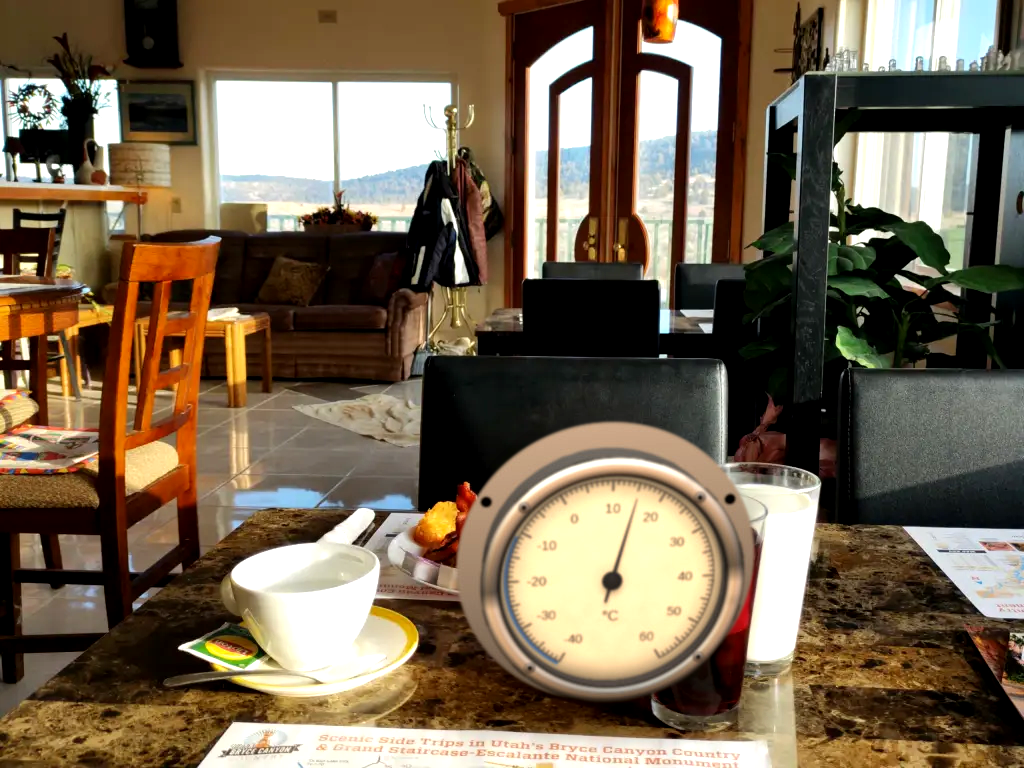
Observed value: 15,°C
